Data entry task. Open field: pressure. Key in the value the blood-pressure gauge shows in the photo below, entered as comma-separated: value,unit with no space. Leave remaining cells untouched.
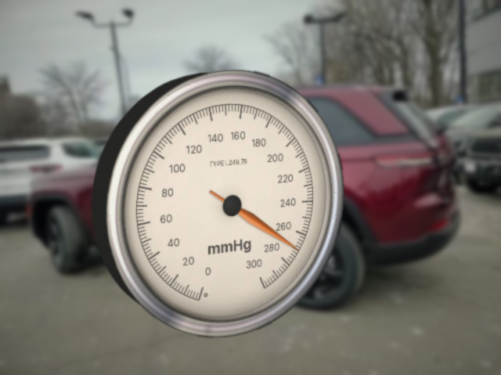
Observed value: 270,mmHg
